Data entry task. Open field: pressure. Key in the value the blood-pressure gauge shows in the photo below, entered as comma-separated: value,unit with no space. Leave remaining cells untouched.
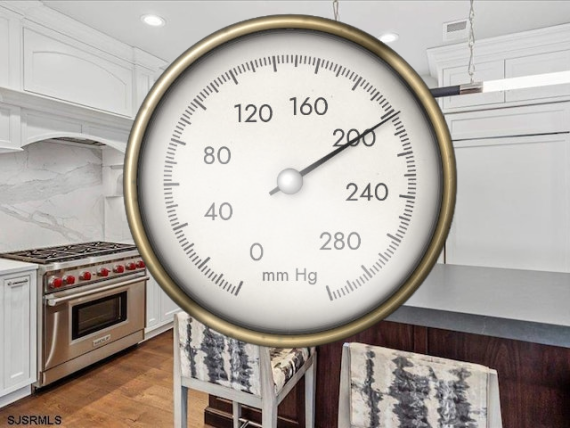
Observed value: 202,mmHg
